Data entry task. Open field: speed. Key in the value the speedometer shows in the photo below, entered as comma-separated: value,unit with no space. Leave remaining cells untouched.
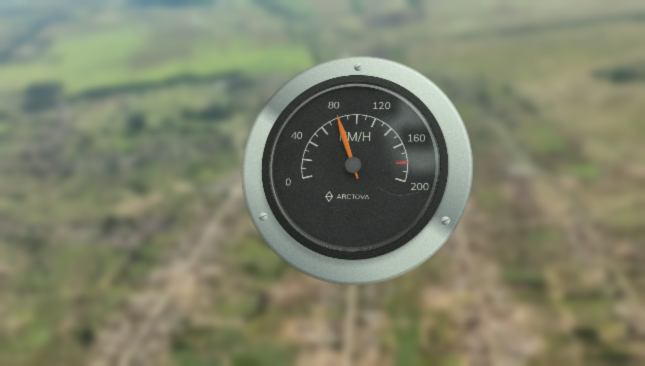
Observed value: 80,km/h
